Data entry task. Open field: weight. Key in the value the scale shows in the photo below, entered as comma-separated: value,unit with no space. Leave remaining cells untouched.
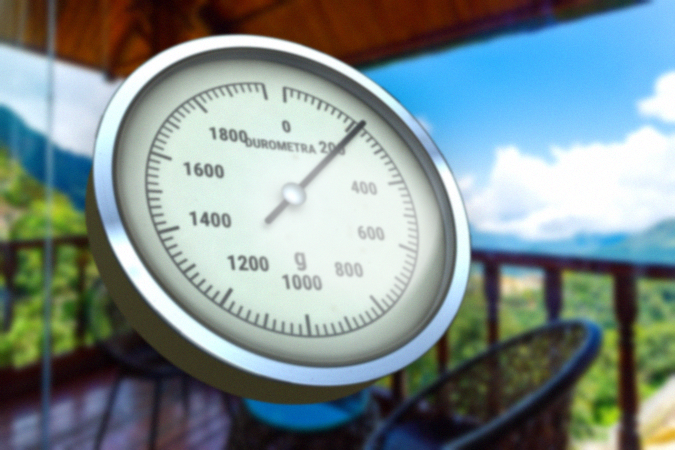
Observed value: 220,g
